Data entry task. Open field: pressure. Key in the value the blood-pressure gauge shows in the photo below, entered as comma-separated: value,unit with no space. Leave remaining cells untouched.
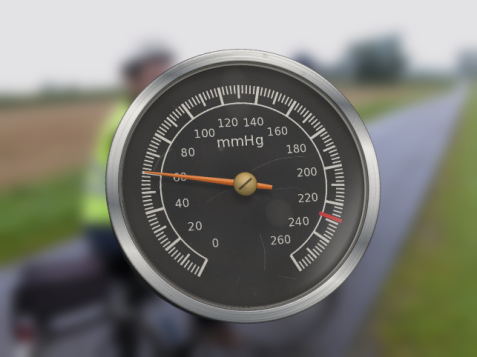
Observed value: 60,mmHg
